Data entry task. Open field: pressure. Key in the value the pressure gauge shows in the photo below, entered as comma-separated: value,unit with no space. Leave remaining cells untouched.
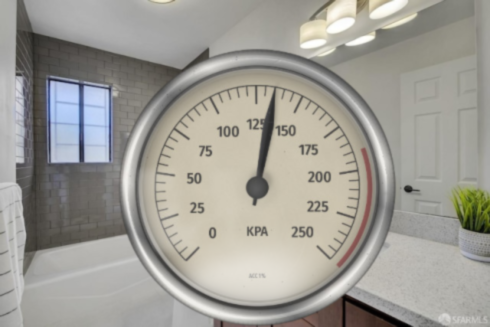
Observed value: 135,kPa
